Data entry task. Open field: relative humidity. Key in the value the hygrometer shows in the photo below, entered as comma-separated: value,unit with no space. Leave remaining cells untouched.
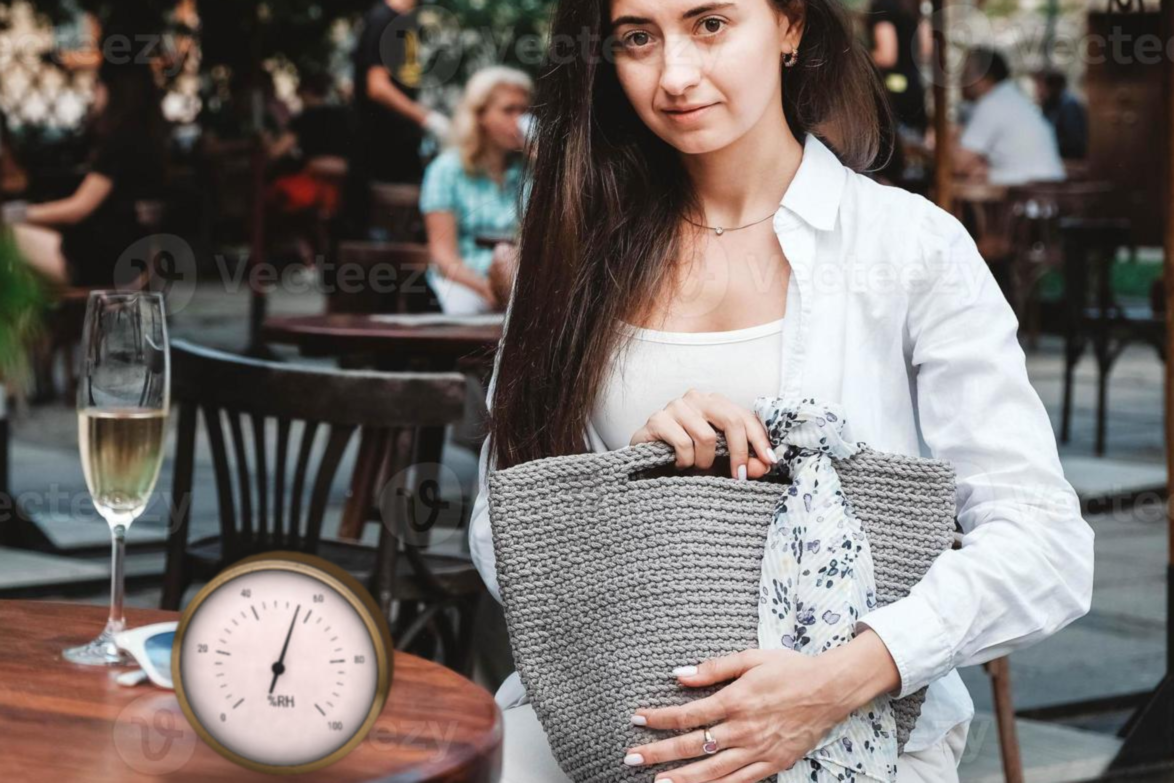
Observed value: 56,%
